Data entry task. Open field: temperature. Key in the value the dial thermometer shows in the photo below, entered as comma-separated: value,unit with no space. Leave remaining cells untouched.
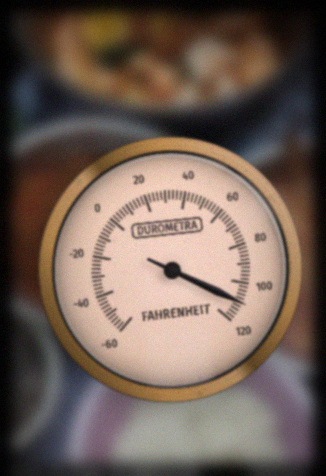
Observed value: 110,°F
